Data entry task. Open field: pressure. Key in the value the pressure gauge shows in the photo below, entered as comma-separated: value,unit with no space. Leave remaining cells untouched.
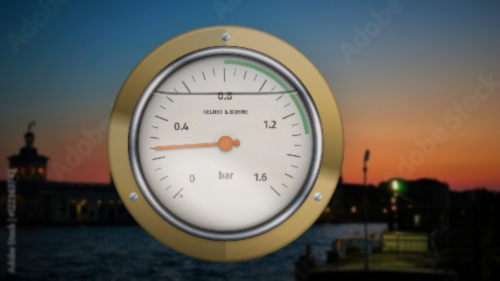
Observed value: 0.25,bar
